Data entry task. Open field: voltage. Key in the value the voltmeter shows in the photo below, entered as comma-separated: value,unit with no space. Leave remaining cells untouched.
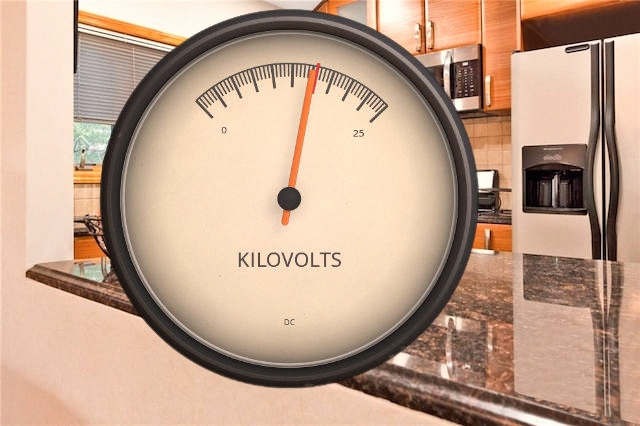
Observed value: 15,kV
